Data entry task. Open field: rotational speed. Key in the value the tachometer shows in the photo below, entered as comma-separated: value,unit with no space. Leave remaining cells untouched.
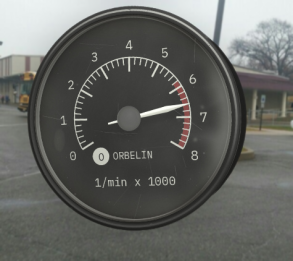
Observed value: 6600,rpm
